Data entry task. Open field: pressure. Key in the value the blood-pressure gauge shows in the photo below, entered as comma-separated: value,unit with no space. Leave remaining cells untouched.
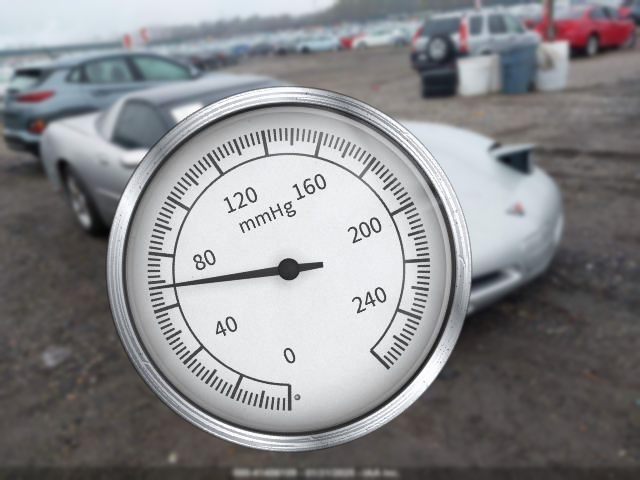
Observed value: 68,mmHg
